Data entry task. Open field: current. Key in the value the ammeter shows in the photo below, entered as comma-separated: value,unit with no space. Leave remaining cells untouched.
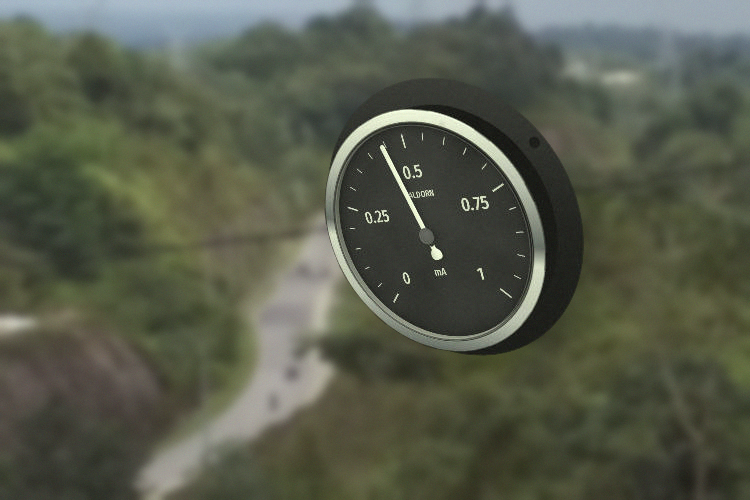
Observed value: 0.45,mA
